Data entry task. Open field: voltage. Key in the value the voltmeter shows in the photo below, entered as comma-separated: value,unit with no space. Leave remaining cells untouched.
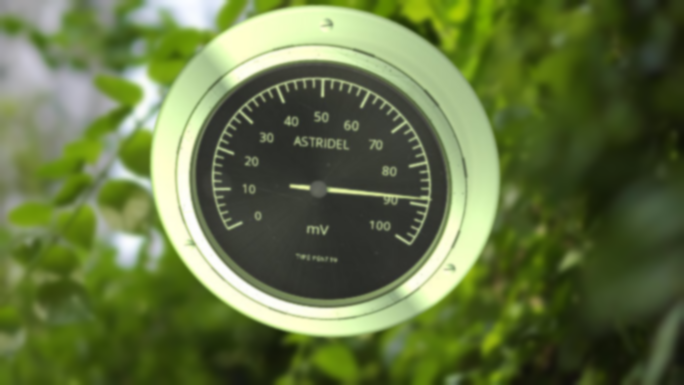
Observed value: 88,mV
